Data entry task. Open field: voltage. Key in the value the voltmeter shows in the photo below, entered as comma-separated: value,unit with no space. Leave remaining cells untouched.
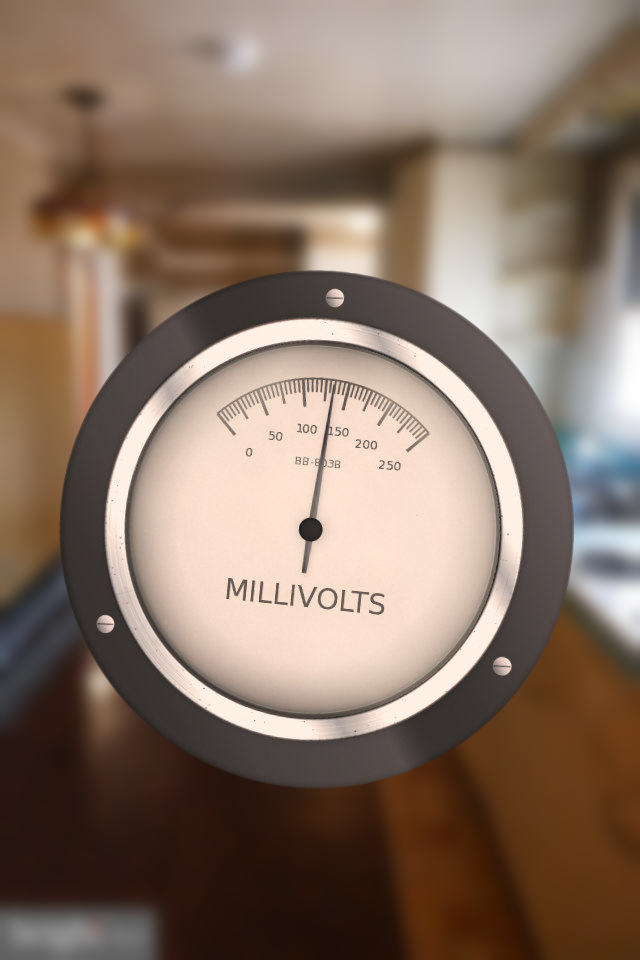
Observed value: 135,mV
